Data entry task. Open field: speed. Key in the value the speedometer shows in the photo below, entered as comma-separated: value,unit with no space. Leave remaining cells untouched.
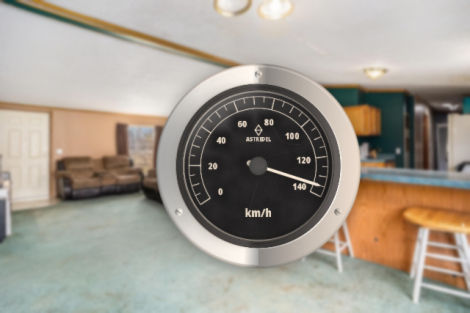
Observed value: 135,km/h
